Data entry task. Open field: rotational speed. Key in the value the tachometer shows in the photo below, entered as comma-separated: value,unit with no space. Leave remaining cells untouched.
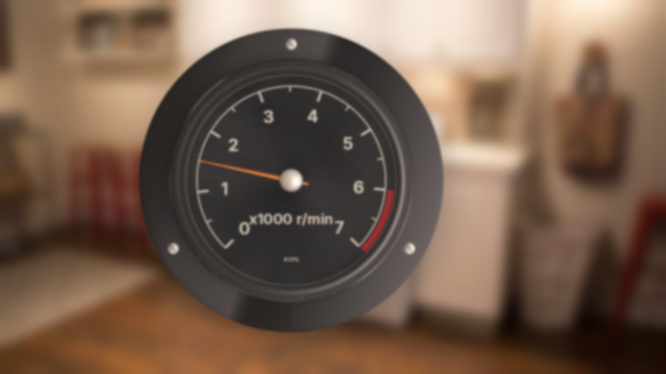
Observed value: 1500,rpm
